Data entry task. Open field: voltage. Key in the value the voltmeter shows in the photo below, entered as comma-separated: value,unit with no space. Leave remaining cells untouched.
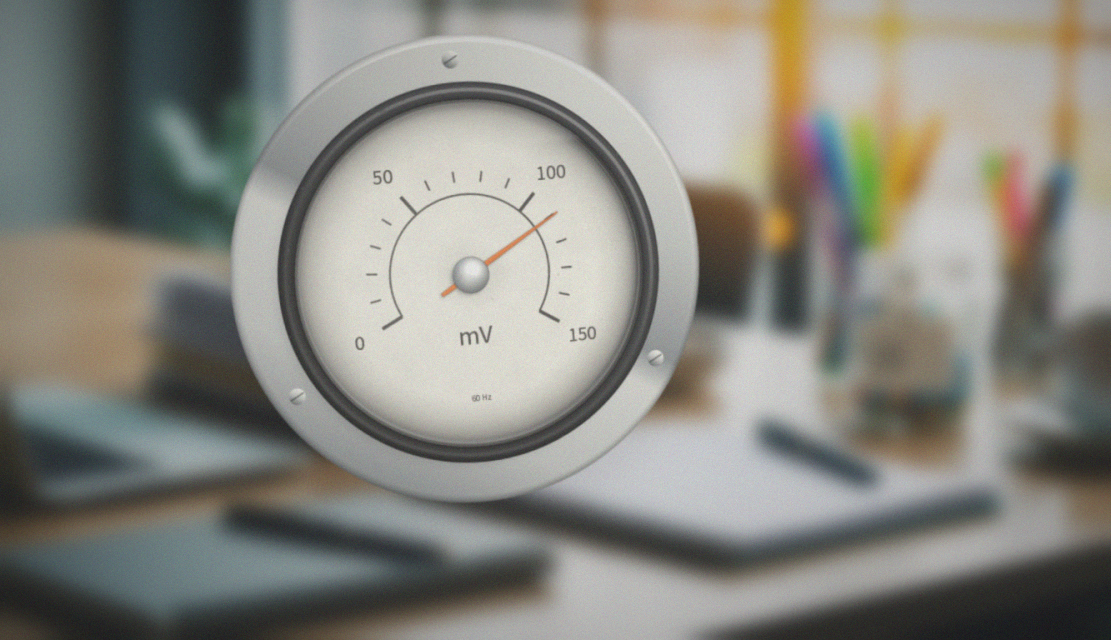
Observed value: 110,mV
